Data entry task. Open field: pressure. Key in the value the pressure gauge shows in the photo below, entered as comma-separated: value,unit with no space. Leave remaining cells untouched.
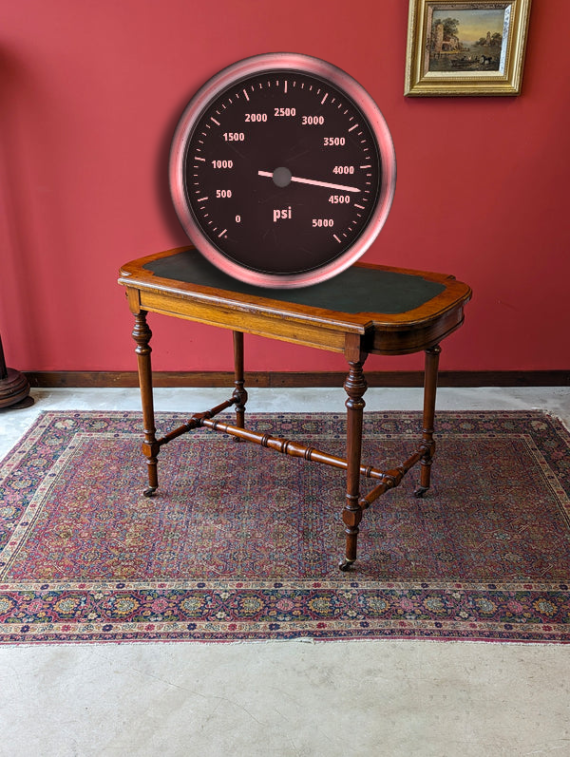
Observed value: 4300,psi
